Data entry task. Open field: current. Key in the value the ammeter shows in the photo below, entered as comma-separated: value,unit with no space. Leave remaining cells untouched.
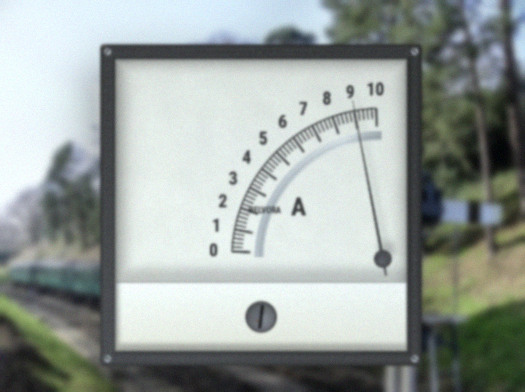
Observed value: 9,A
